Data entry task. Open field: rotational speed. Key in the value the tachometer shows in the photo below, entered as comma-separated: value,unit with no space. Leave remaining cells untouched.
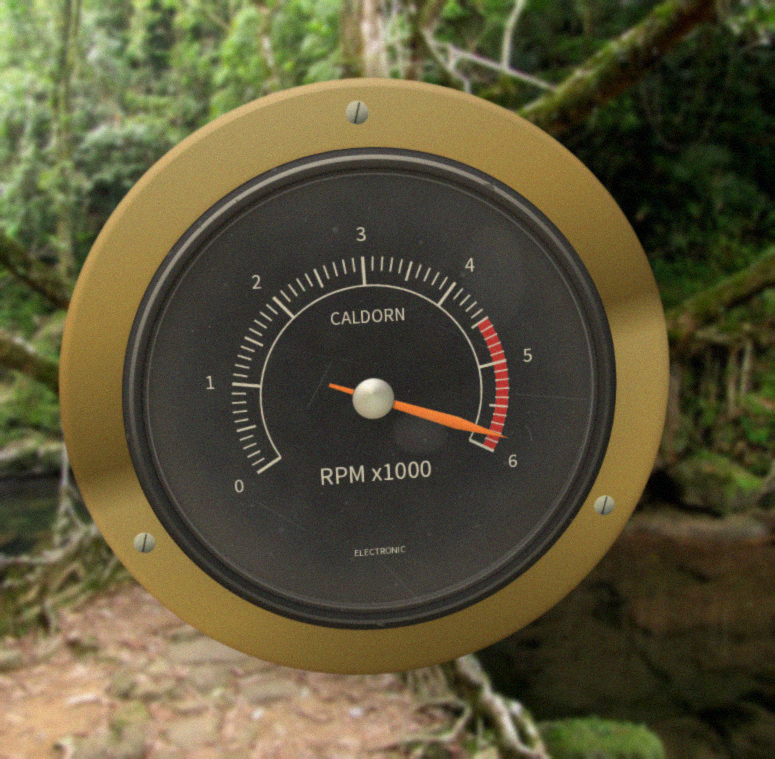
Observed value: 5800,rpm
